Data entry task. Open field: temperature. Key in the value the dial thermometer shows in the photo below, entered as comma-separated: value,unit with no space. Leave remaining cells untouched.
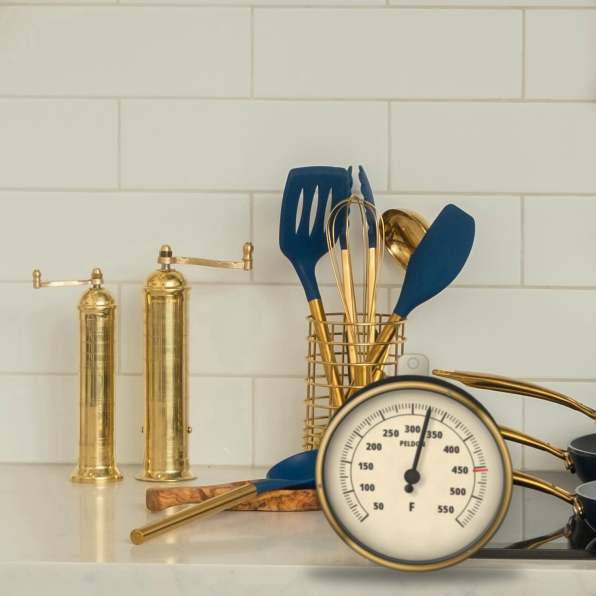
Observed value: 325,°F
